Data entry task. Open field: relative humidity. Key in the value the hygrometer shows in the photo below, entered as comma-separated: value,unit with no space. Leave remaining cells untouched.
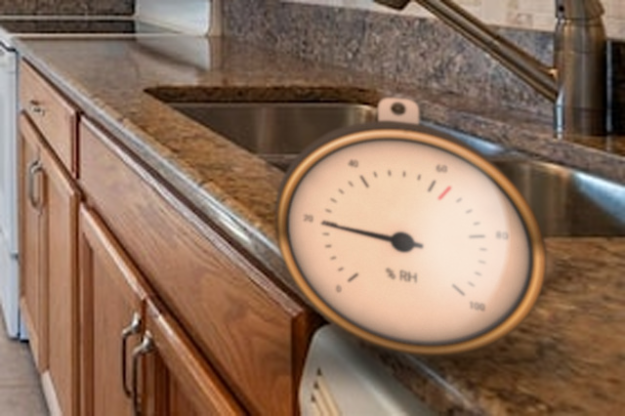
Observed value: 20,%
